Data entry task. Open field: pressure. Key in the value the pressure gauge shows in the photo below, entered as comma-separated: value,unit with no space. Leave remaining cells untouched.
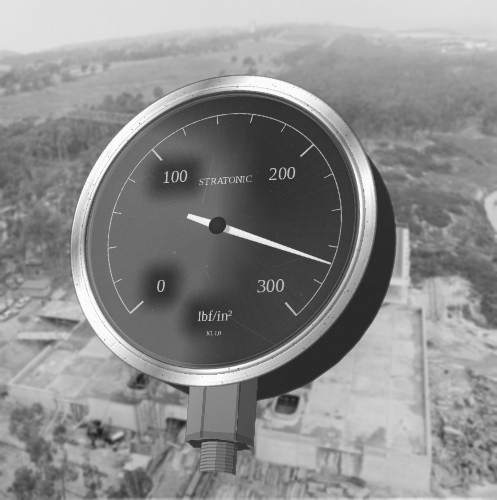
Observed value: 270,psi
